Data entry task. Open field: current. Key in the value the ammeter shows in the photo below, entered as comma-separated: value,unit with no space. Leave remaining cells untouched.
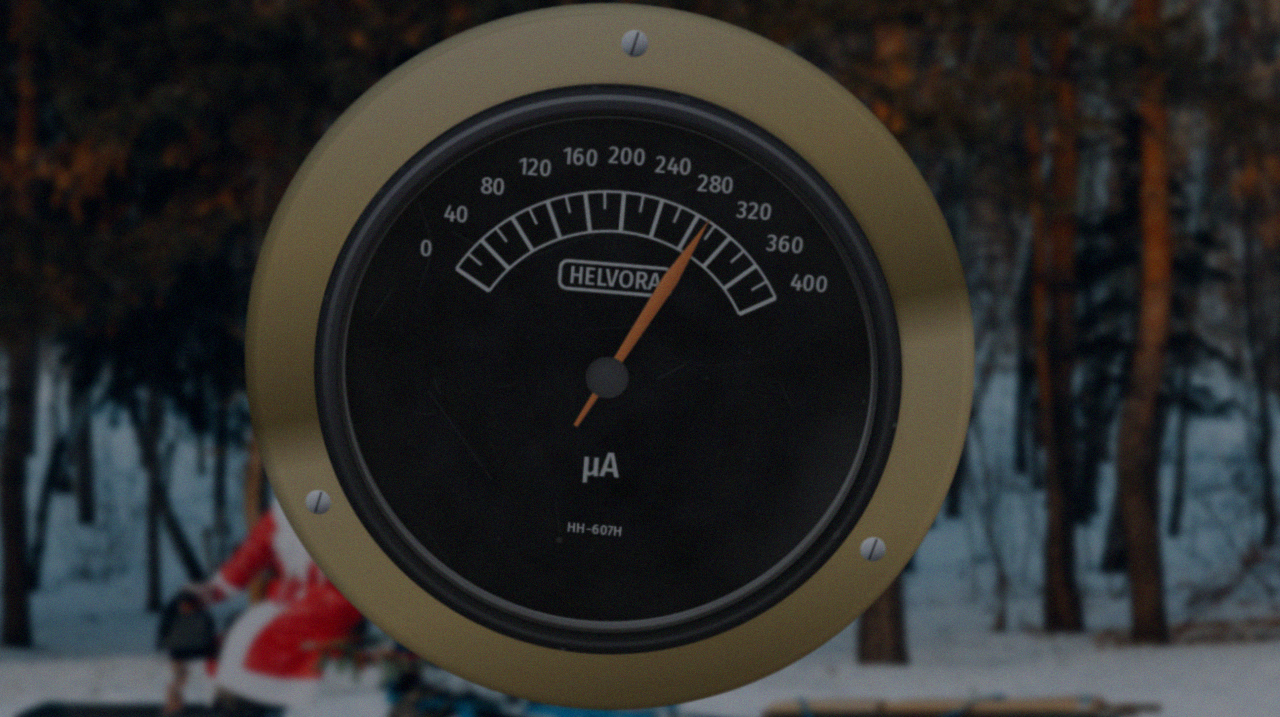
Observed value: 290,µA
